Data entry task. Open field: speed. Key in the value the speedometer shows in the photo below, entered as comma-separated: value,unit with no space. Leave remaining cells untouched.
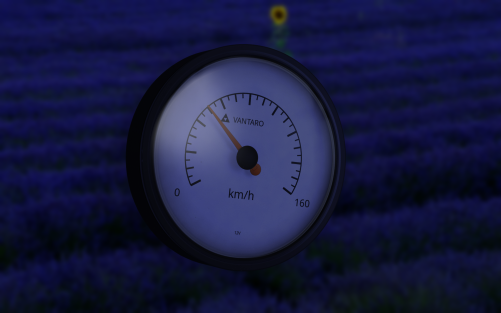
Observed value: 50,km/h
